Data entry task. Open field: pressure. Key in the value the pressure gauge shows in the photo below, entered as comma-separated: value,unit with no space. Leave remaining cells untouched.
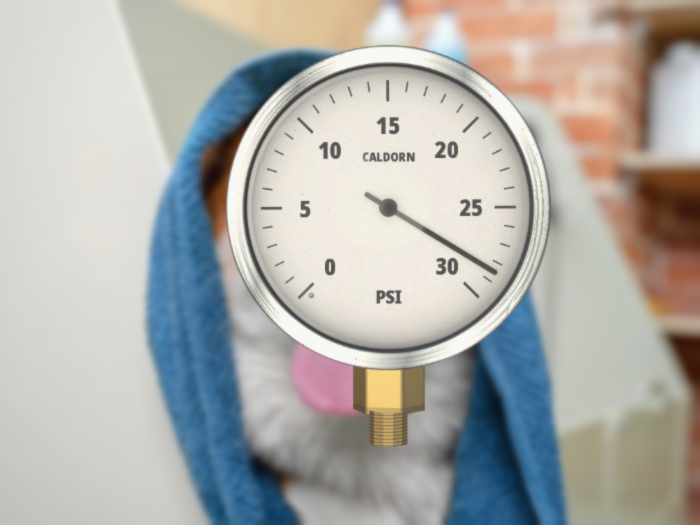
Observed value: 28.5,psi
